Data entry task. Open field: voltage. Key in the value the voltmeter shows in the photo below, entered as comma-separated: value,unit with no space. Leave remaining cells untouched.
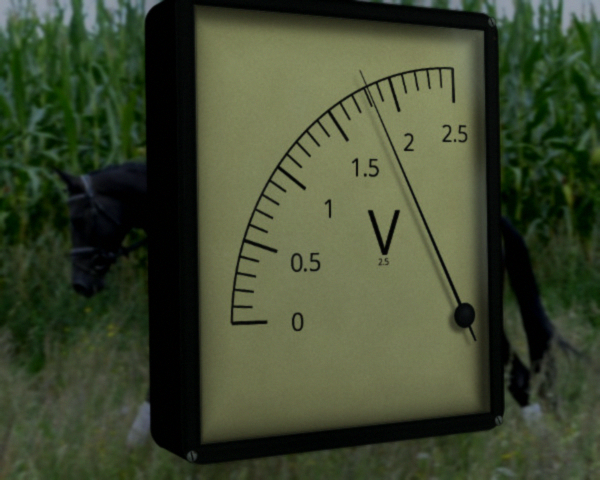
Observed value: 1.8,V
